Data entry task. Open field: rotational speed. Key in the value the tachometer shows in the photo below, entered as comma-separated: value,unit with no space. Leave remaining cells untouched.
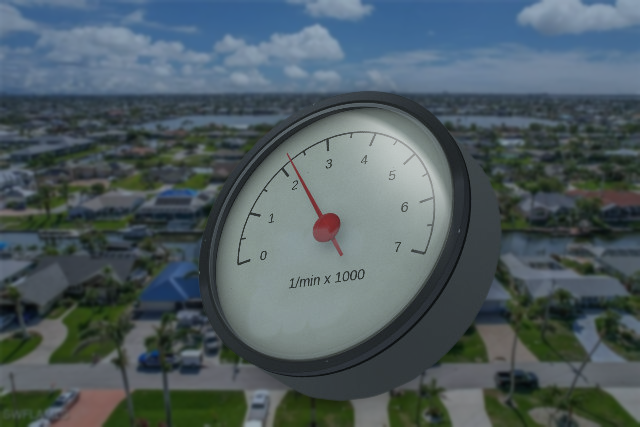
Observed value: 2250,rpm
